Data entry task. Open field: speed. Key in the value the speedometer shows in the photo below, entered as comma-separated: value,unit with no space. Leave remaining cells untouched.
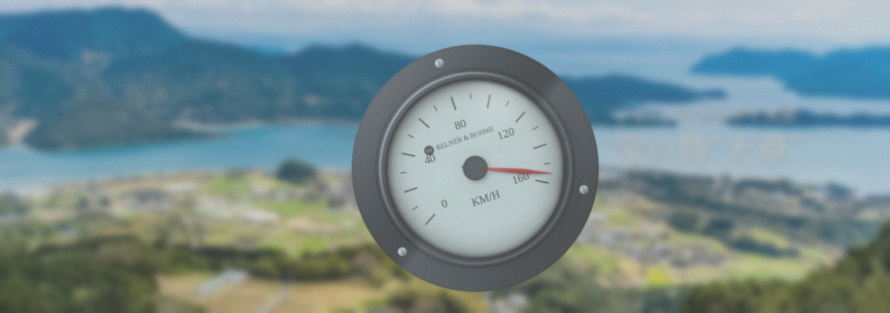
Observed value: 155,km/h
